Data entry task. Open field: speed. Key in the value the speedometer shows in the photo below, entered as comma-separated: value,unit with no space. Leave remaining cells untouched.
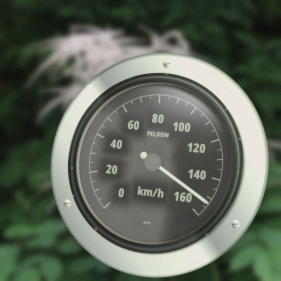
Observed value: 152.5,km/h
